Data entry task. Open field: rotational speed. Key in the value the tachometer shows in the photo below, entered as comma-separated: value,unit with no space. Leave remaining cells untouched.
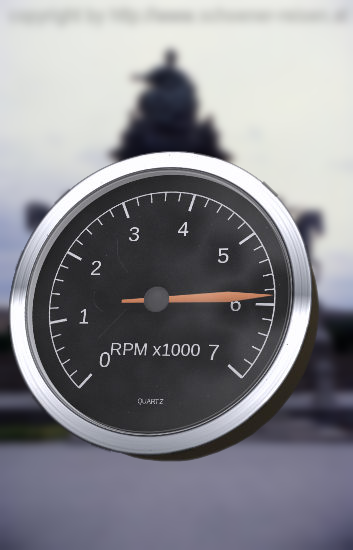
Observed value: 5900,rpm
